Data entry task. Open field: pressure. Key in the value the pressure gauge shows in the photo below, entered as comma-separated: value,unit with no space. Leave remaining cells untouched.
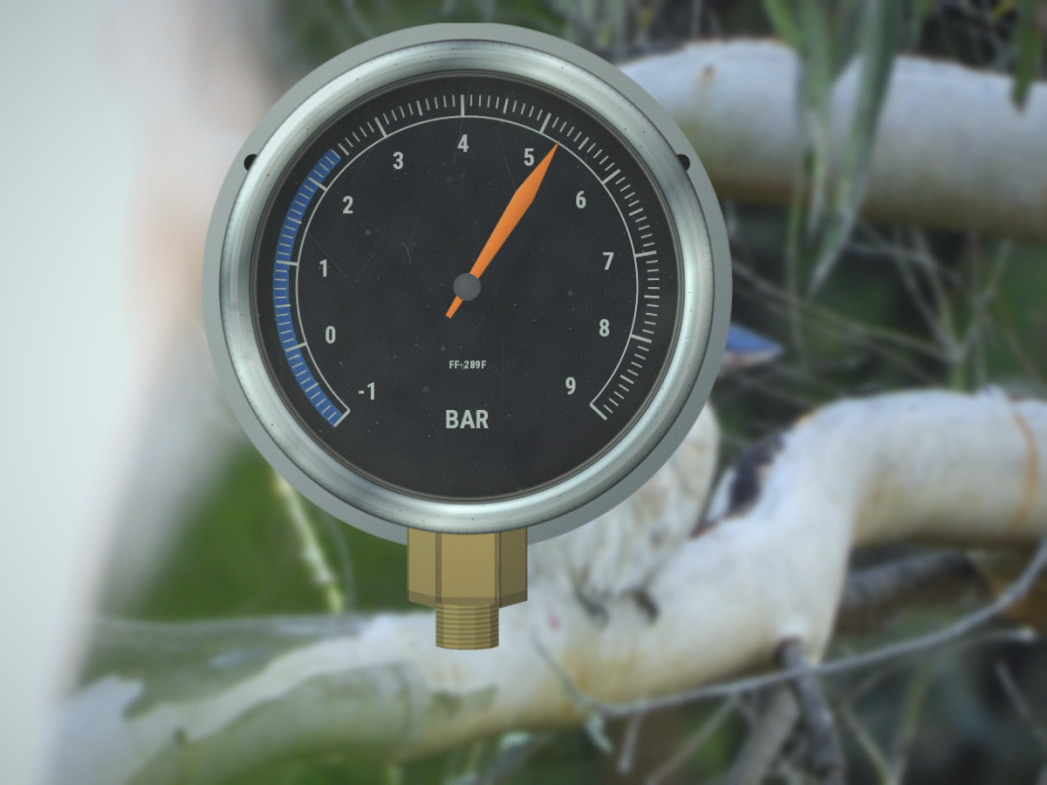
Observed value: 5.25,bar
